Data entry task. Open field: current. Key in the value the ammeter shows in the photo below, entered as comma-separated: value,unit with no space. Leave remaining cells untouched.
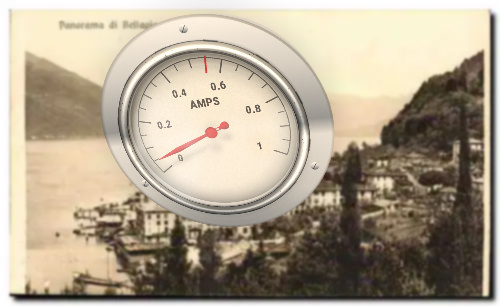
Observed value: 0.05,A
